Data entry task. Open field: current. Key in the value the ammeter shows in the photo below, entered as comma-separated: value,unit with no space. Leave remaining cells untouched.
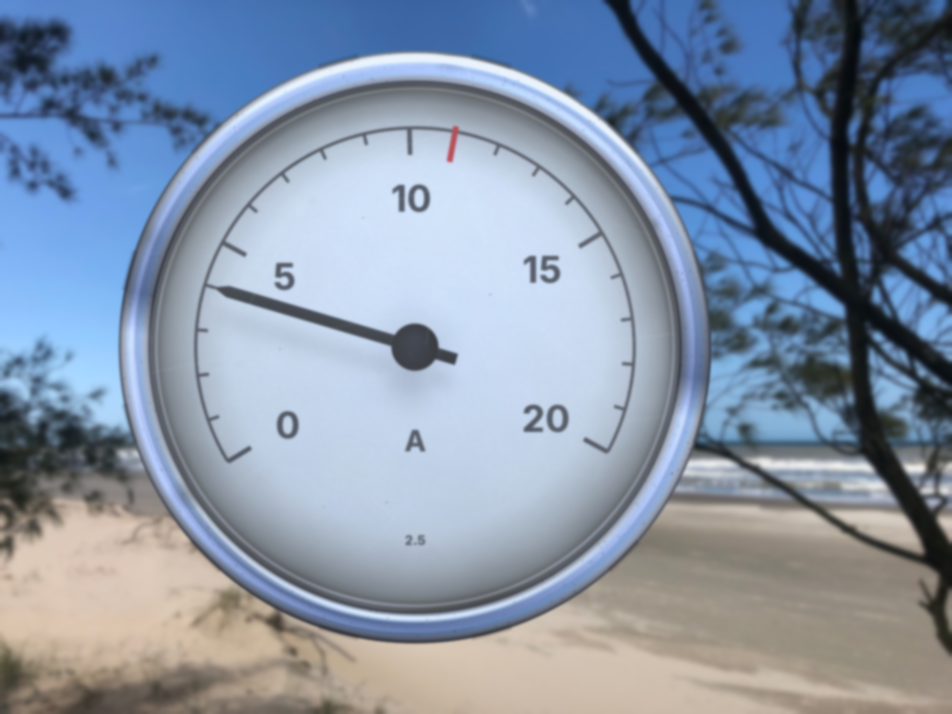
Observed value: 4,A
